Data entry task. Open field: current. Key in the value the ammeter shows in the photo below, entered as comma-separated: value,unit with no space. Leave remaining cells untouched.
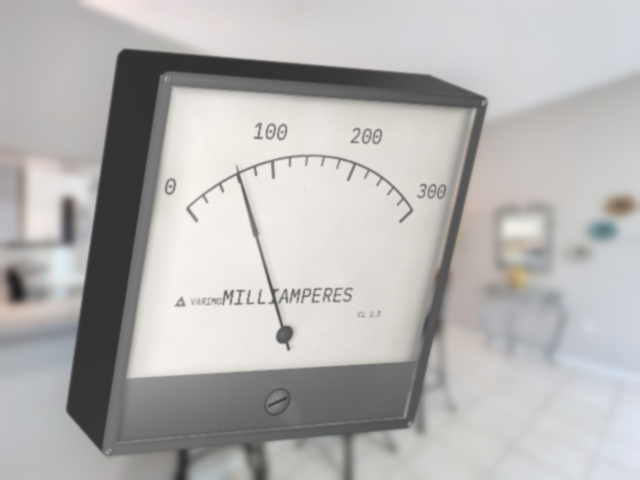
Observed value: 60,mA
